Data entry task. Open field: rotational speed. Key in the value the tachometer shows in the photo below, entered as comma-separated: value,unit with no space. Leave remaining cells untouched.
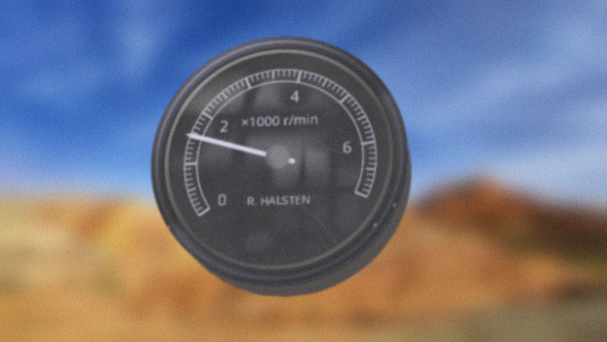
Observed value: 1500,rpm
